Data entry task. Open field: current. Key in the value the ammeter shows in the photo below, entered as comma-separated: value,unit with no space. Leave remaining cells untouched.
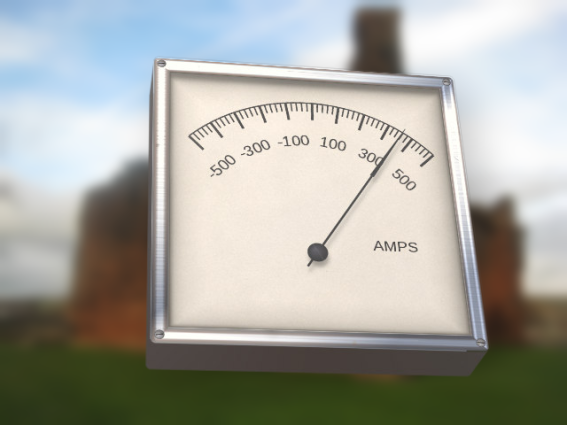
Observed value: 360,A
